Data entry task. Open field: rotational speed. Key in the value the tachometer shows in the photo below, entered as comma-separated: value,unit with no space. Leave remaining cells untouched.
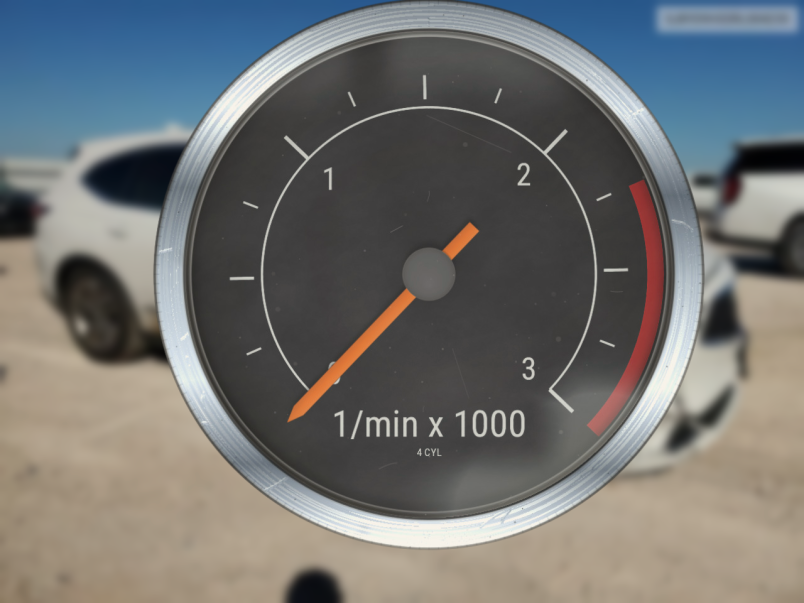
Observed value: 0,rpm
